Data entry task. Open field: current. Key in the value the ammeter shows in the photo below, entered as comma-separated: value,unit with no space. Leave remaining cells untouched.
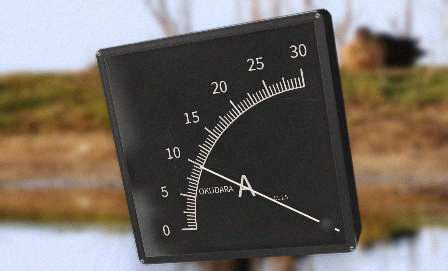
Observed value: 10,A
